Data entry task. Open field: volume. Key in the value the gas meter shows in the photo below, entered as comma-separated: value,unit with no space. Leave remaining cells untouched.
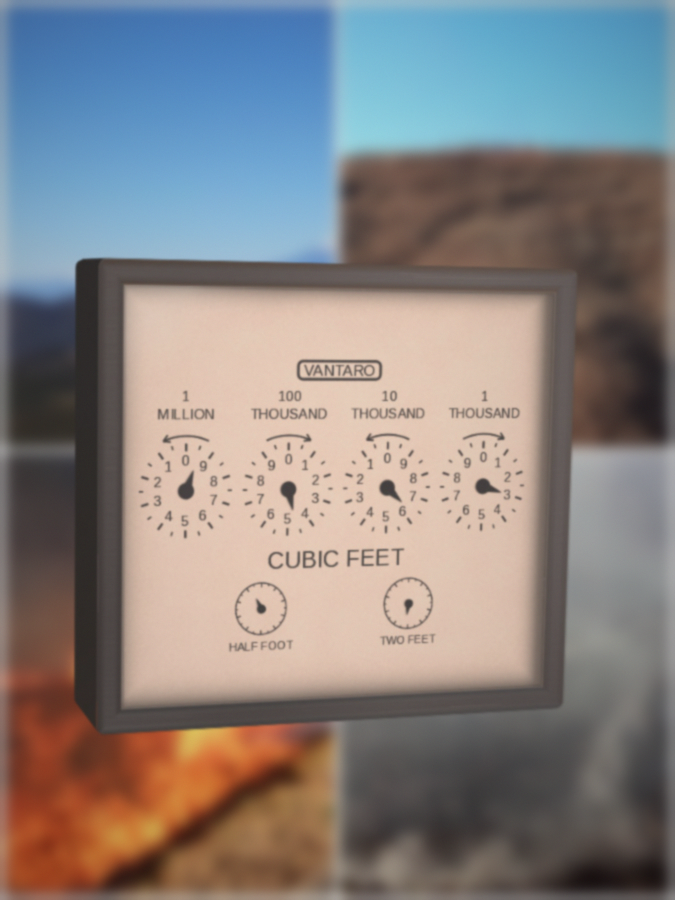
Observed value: 946300,ft³
